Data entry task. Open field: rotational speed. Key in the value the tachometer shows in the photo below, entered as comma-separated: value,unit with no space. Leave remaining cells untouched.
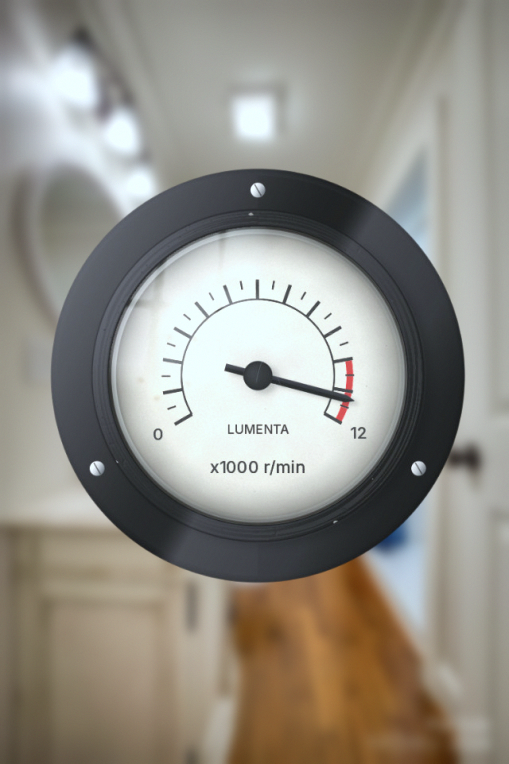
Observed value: 11250,rpm
